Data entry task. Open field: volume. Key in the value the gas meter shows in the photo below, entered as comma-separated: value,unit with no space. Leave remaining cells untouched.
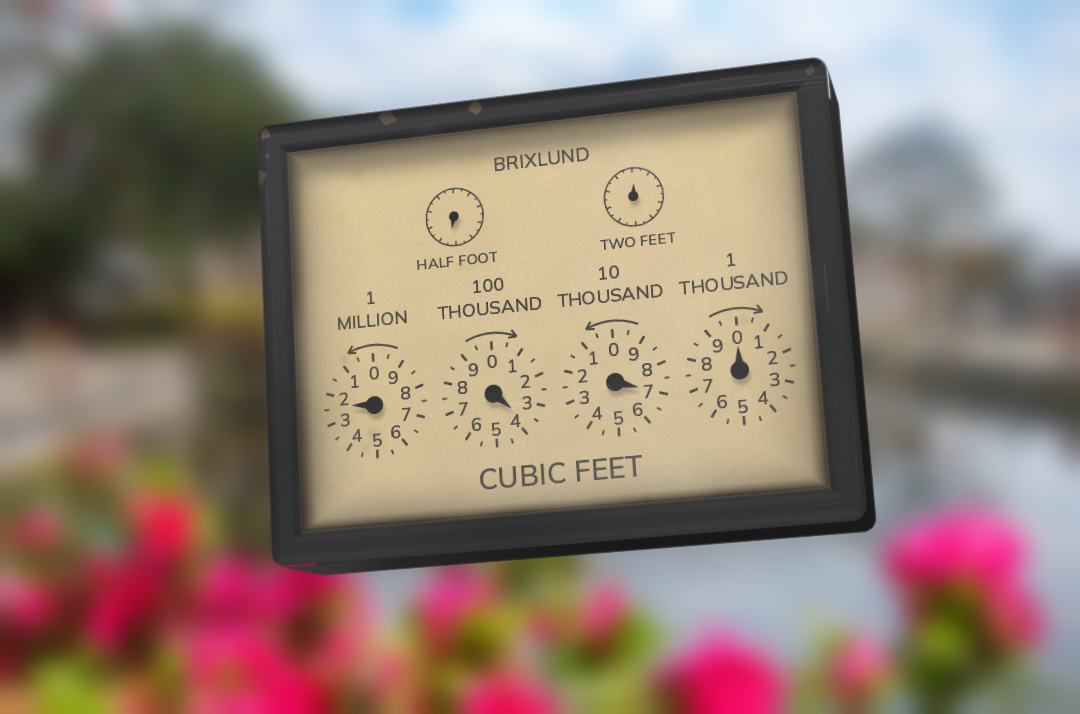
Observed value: 237000,ft³
